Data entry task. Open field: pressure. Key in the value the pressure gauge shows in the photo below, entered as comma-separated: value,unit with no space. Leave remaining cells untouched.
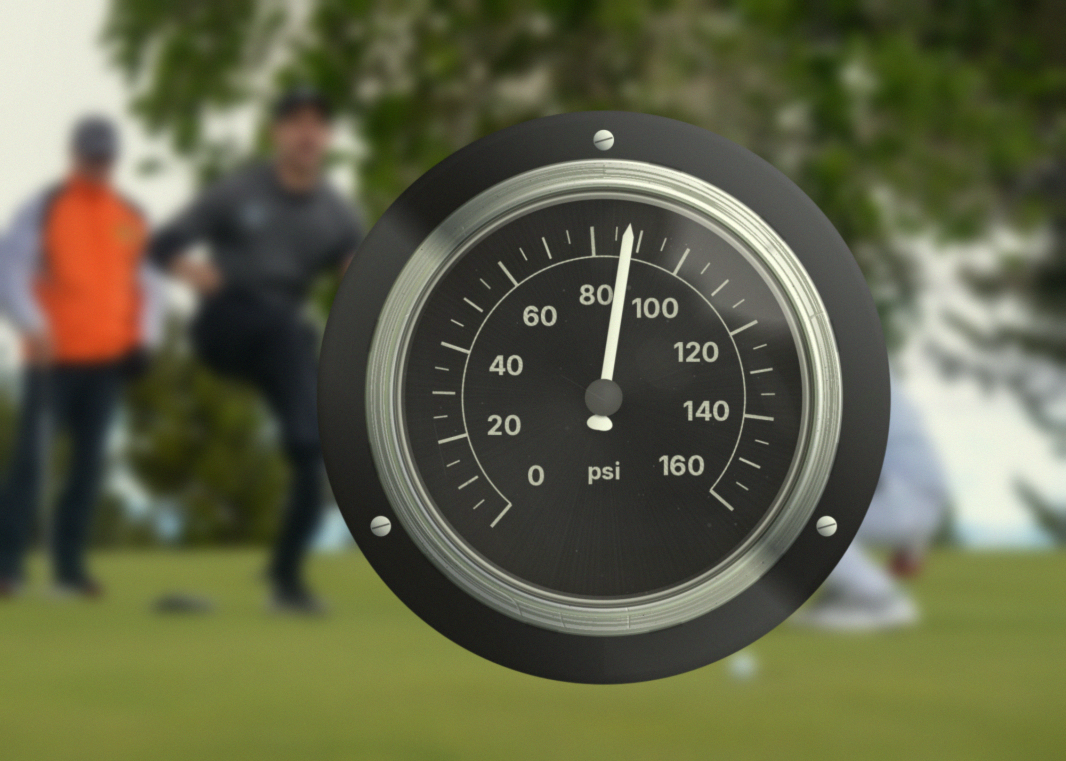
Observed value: 87.5,psi
